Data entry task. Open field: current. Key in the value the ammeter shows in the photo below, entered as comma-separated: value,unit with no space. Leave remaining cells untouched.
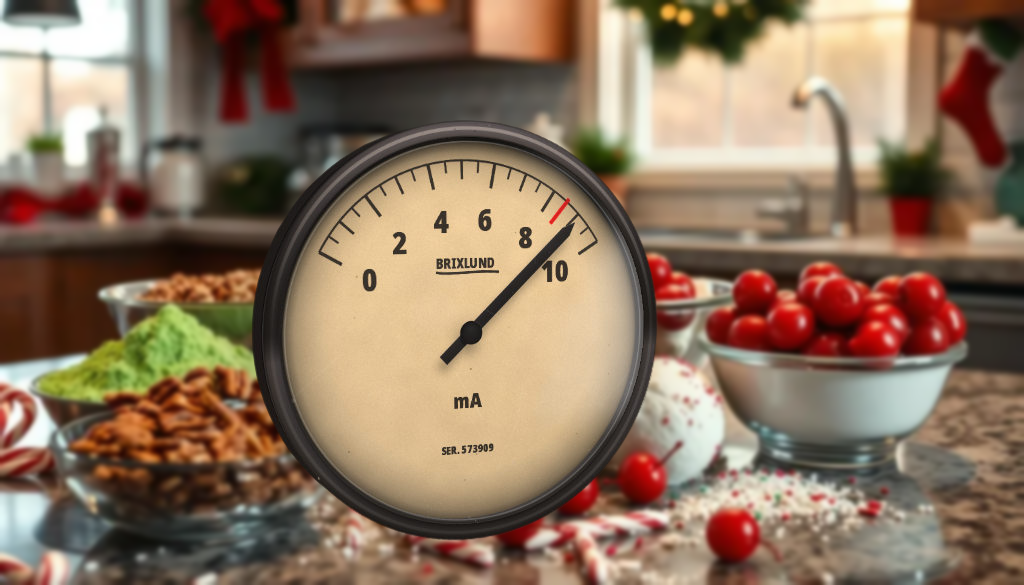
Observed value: 9,mA
